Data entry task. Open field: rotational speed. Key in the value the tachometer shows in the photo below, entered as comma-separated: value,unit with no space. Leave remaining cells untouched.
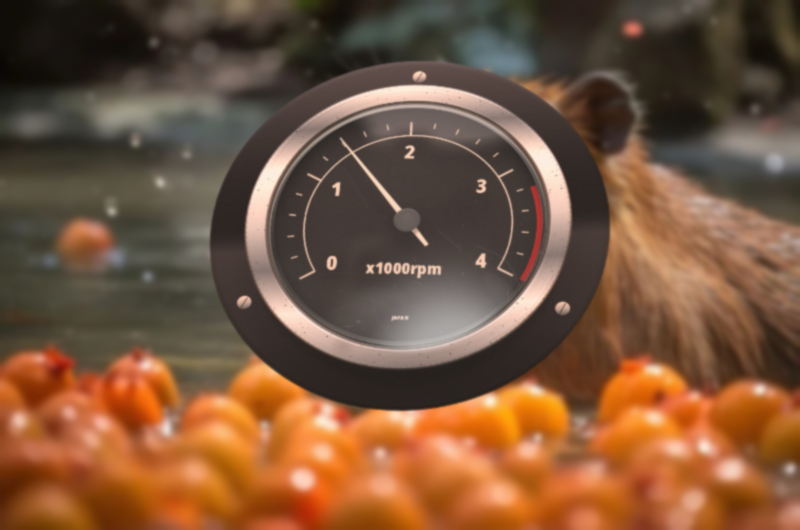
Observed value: 1400,rpm
